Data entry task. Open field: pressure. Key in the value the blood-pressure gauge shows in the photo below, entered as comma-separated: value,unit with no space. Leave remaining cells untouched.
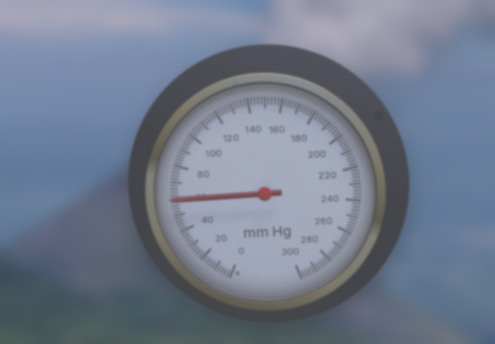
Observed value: 60,mmHg
